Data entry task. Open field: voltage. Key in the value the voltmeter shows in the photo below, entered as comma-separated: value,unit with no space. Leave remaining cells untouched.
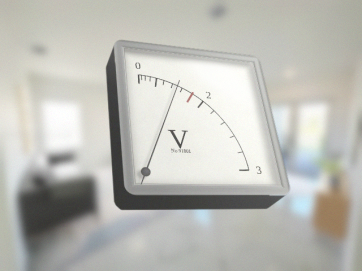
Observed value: 1.5,V
